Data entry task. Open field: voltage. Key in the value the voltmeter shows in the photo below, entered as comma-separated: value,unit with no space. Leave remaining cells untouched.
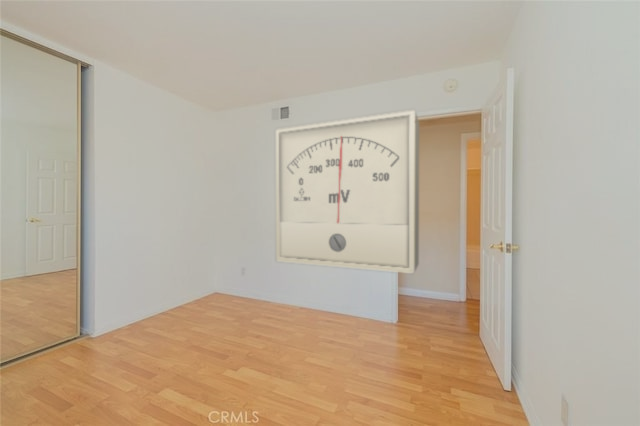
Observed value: 340,mV
